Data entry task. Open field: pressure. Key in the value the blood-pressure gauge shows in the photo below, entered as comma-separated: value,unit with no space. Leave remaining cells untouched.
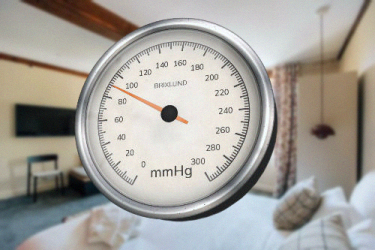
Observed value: 90,mmHg
